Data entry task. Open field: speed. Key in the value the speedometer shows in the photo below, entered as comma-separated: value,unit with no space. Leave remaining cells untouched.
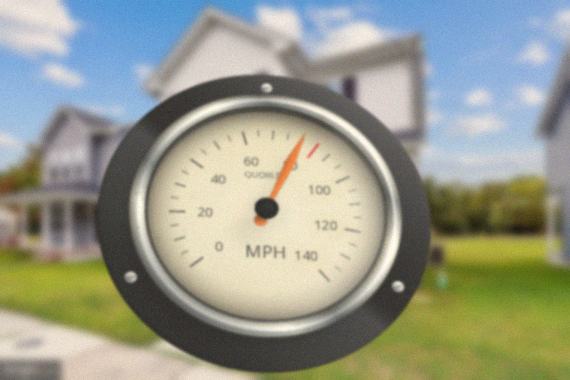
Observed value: 80,mph
